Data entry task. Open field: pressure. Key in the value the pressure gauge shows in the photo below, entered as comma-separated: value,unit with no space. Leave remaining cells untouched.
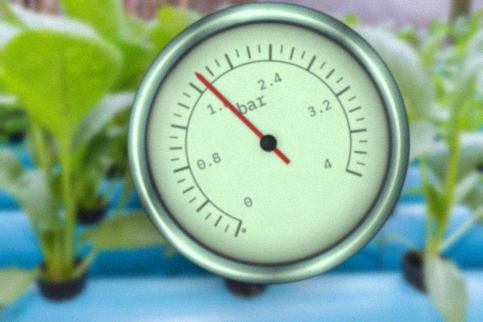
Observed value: 1.7,bar
